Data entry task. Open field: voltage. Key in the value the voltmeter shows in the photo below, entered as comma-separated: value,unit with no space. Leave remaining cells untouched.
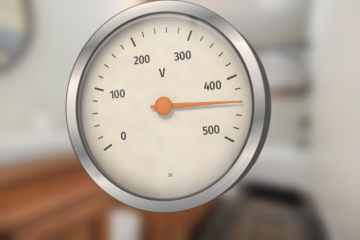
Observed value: 440,V
